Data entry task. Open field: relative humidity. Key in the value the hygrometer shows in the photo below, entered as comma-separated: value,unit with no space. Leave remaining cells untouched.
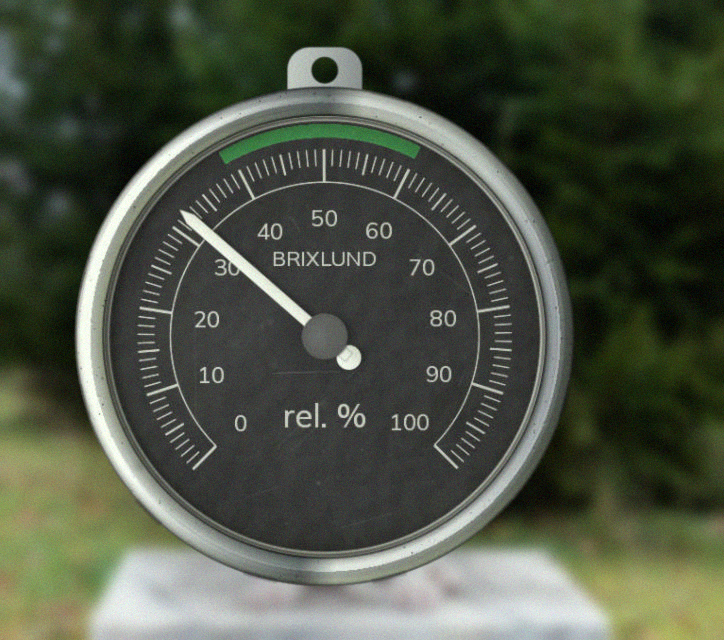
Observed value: 32,%
